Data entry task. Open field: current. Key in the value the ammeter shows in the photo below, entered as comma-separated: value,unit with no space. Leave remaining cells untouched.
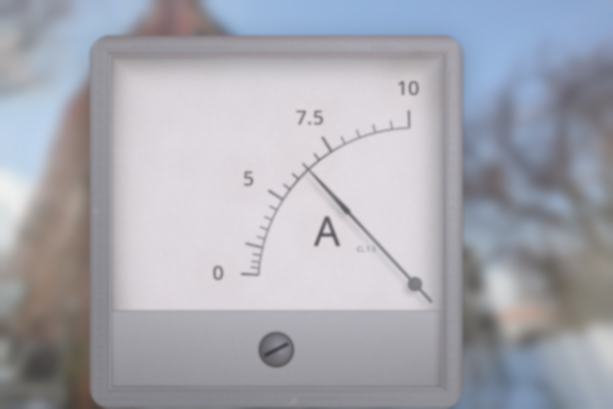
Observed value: 6.5,A
